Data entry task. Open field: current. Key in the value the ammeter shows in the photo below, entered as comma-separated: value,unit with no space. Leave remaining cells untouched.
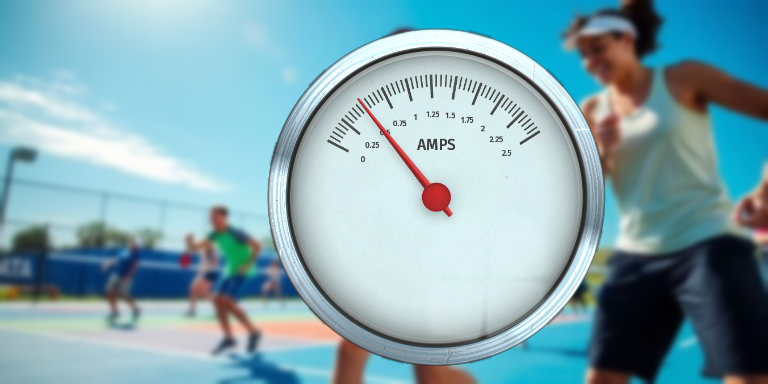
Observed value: 0.5,A
